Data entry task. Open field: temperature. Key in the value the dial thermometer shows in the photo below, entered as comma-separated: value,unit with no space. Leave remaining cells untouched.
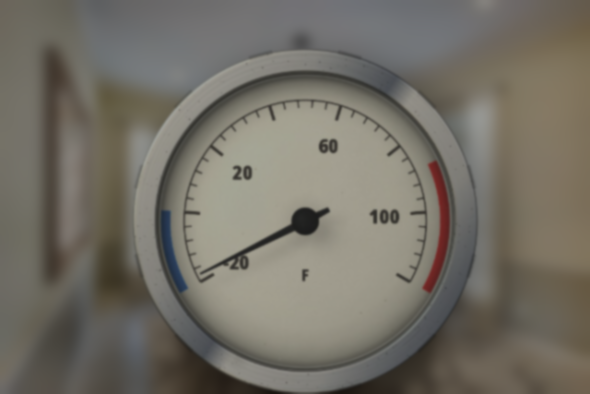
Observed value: -18,°F
